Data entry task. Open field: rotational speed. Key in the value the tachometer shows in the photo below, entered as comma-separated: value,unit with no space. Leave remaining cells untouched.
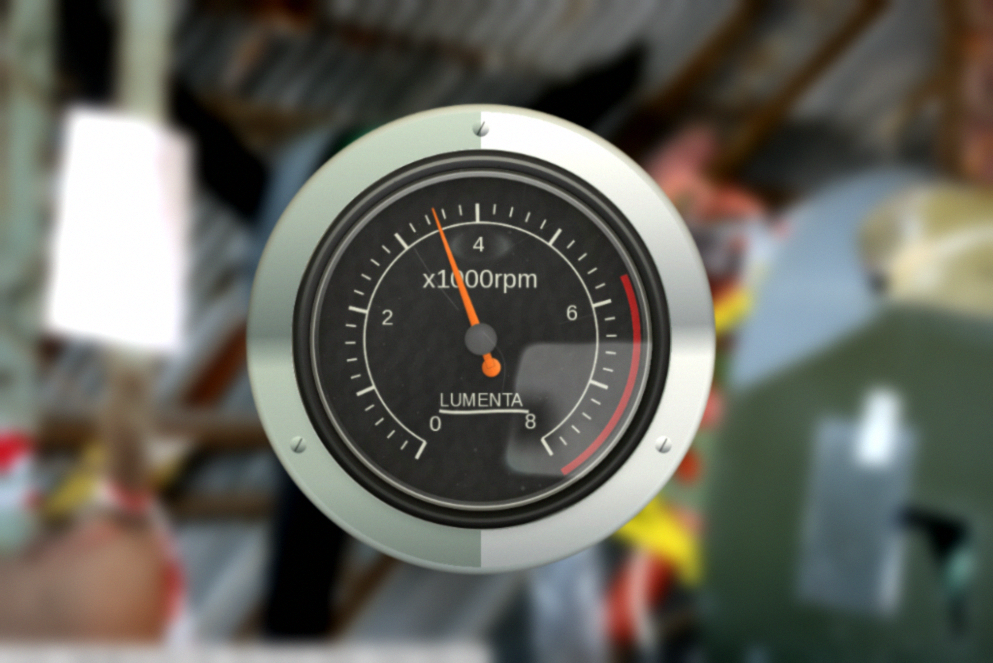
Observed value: 3500,rpm
